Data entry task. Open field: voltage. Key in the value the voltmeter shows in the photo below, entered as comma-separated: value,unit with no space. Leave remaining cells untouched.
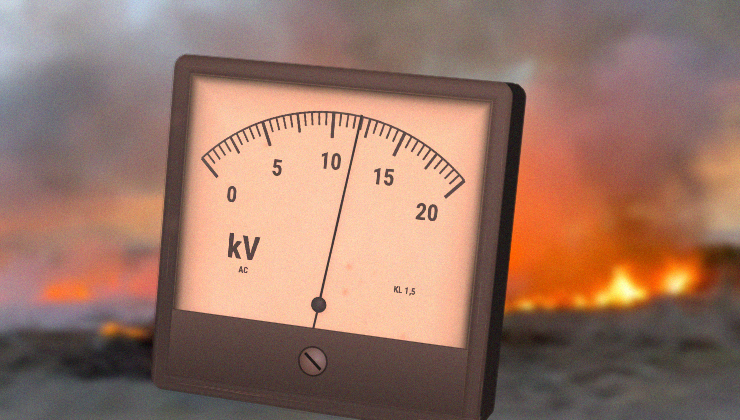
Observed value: 12,kV
